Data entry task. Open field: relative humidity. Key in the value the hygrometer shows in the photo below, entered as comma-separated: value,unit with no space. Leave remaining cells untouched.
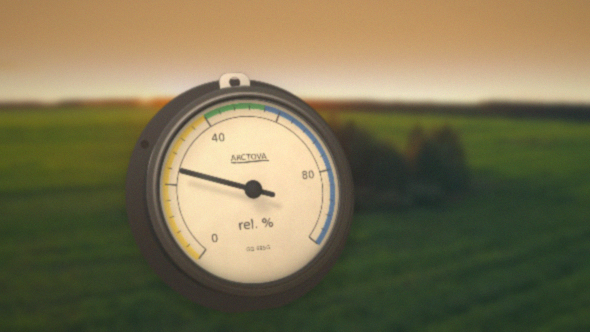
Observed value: 24,%
